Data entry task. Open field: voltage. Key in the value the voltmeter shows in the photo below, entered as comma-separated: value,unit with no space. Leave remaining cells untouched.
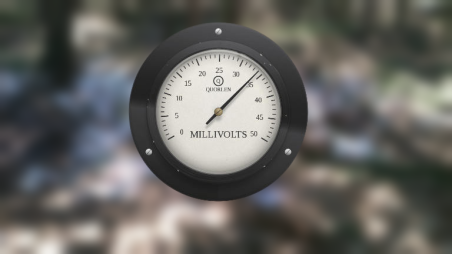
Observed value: 34,mV
